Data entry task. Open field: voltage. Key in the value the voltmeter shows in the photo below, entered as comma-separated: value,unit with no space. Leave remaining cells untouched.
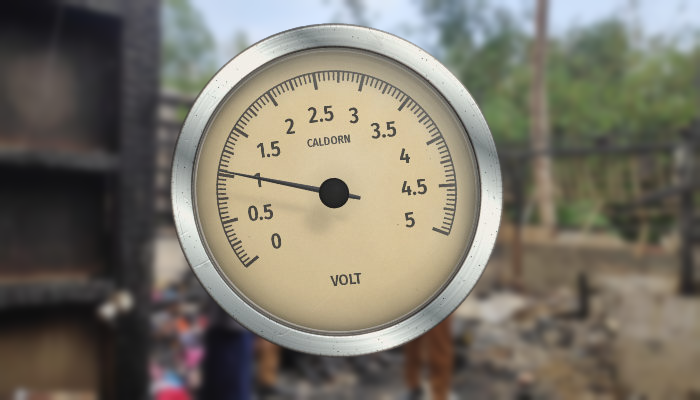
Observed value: 1.05,V
